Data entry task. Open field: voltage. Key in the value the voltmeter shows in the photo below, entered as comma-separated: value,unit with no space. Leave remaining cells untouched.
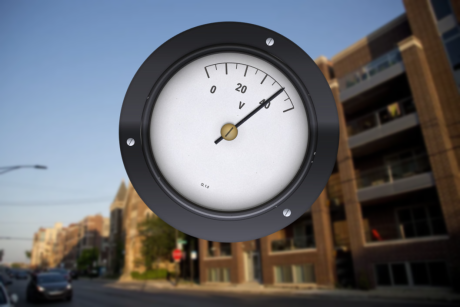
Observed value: 40,V
